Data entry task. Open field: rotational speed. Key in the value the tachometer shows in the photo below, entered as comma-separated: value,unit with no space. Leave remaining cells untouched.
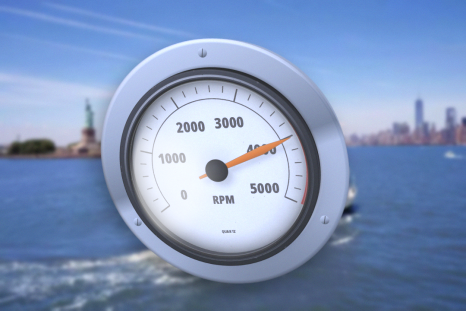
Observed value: 4000,rpm
